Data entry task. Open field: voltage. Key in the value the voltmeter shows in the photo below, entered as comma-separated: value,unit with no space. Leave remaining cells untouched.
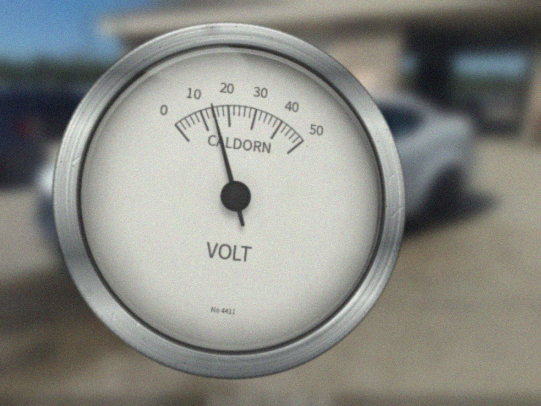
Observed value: 14,V
